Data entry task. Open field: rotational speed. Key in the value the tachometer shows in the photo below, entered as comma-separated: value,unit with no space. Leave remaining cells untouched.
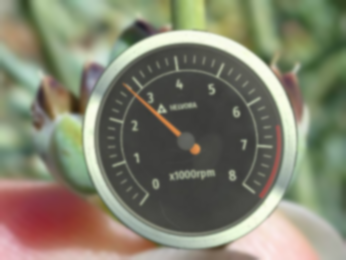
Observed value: 2800,rpm
